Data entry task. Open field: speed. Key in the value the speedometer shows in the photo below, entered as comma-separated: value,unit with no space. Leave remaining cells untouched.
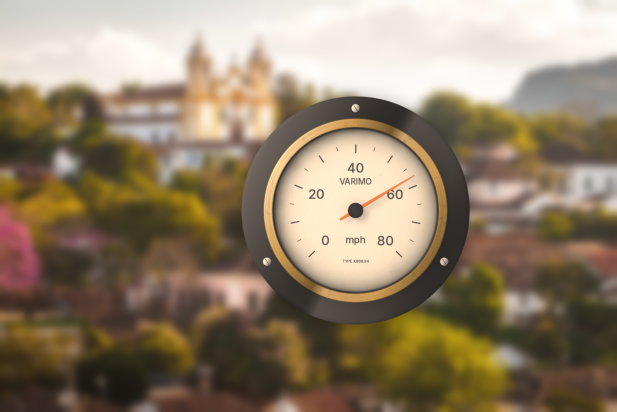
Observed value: 57.5,mph
